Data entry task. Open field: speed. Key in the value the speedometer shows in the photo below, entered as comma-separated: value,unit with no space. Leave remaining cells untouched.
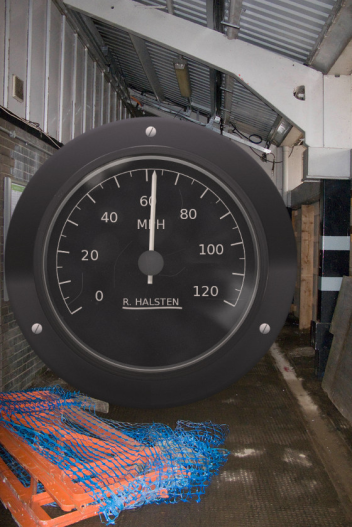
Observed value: 62.5,mph
